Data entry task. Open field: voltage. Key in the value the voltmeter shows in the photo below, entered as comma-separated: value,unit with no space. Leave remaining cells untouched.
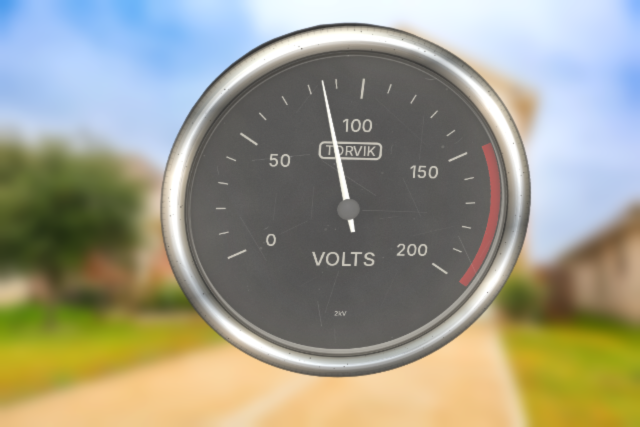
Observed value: 85,V
